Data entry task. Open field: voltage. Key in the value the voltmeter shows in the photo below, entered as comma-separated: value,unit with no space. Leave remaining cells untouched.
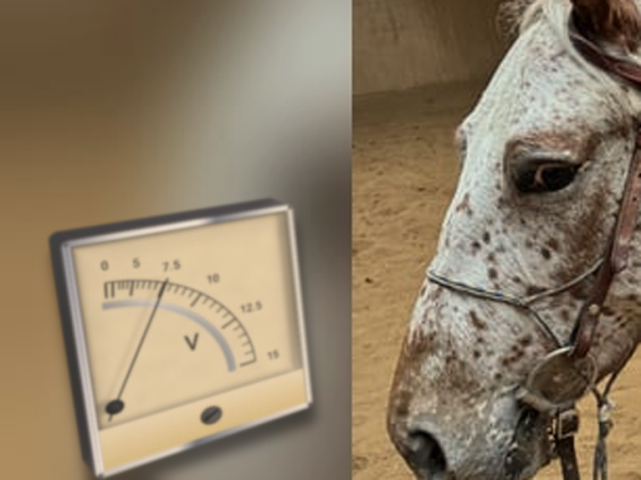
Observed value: 7.5,V
